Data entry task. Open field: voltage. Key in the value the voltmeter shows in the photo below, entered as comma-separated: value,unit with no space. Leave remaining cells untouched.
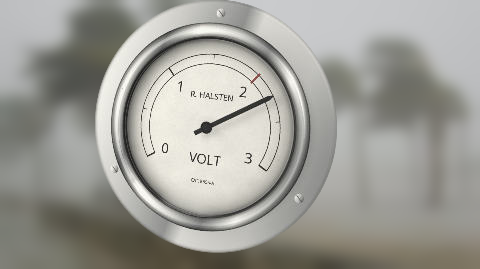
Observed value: 2.25,V
